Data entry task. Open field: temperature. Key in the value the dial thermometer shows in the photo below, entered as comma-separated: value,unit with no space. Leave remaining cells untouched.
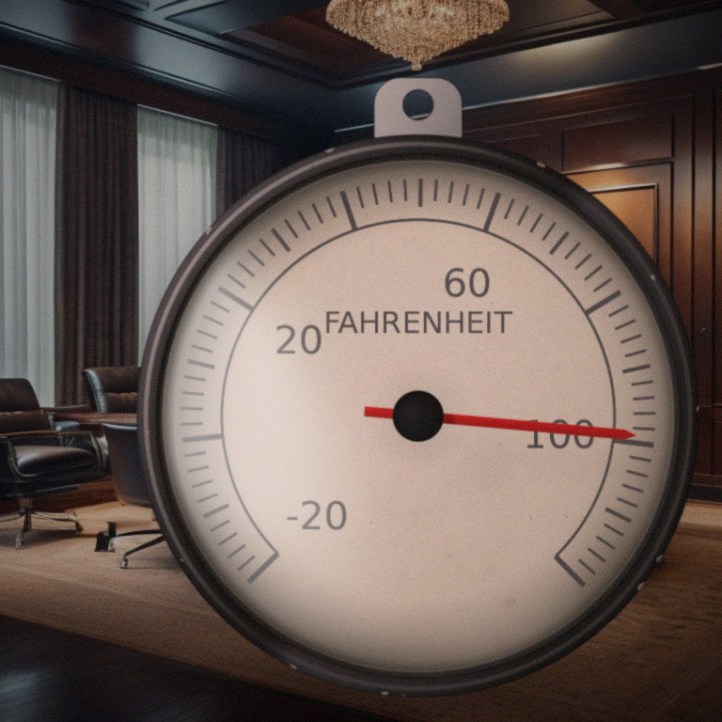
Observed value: 99,°F
